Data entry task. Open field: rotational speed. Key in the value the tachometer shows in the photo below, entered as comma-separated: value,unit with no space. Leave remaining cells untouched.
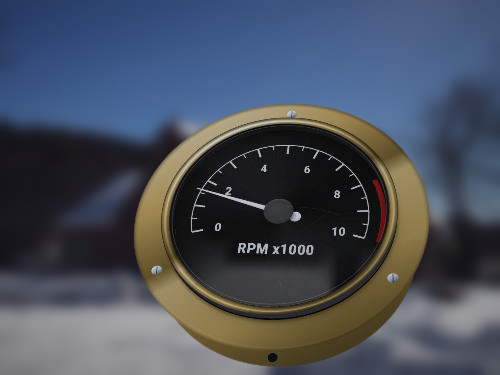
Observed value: 1500,rpm
